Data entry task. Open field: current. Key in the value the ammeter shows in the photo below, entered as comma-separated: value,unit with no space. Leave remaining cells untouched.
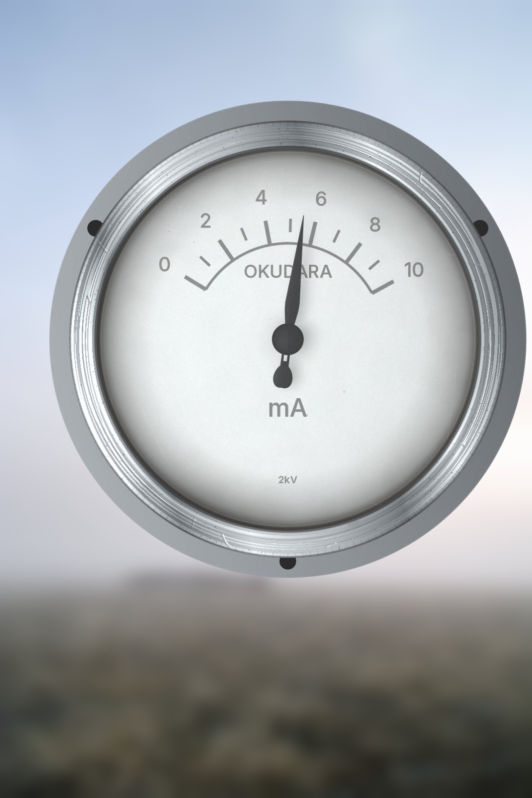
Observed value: 5.5,mA
